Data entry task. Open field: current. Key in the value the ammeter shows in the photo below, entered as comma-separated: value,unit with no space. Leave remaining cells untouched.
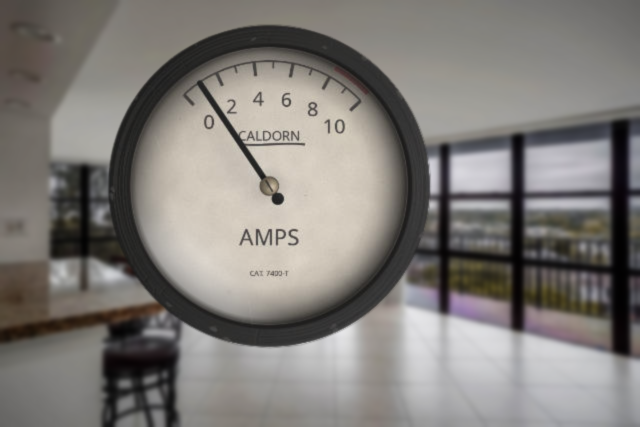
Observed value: 1,A
